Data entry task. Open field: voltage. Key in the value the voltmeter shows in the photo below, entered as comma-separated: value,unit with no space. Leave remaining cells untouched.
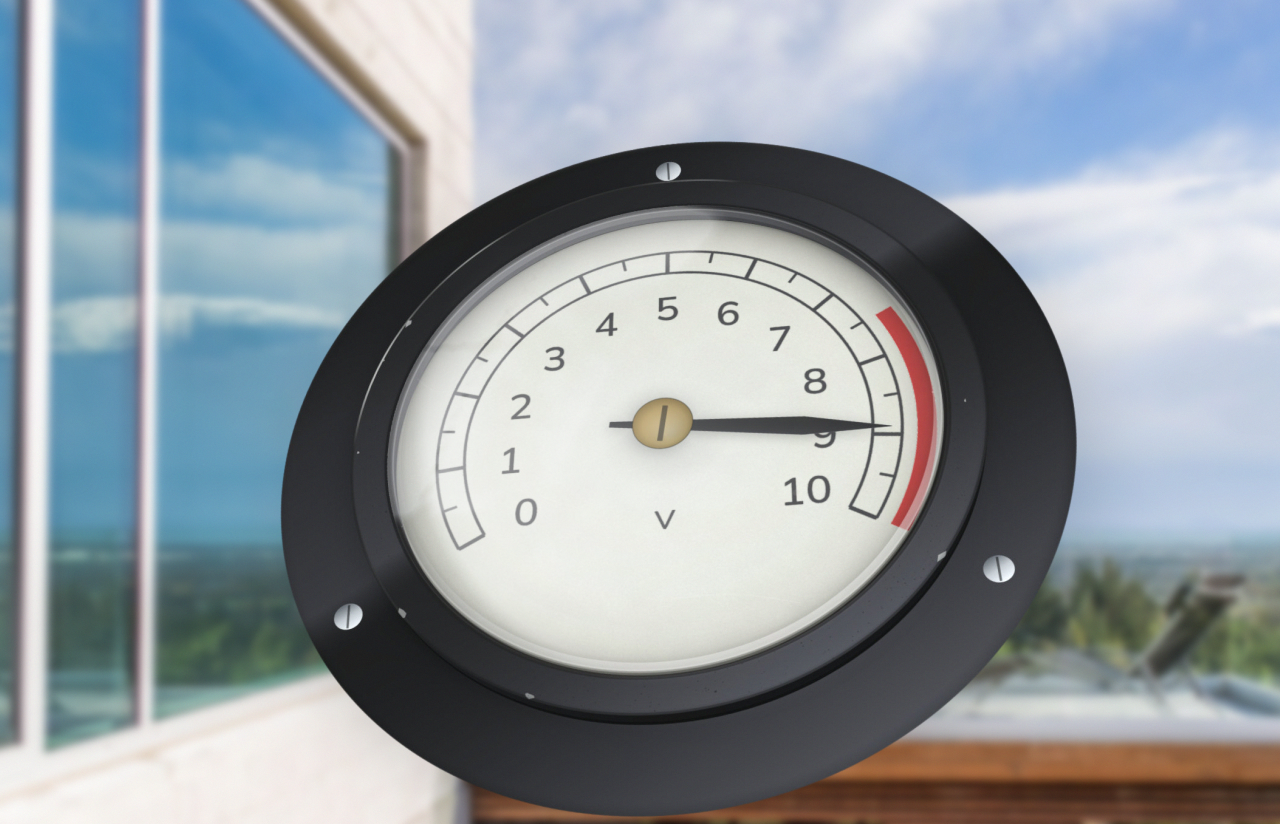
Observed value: 9,V
